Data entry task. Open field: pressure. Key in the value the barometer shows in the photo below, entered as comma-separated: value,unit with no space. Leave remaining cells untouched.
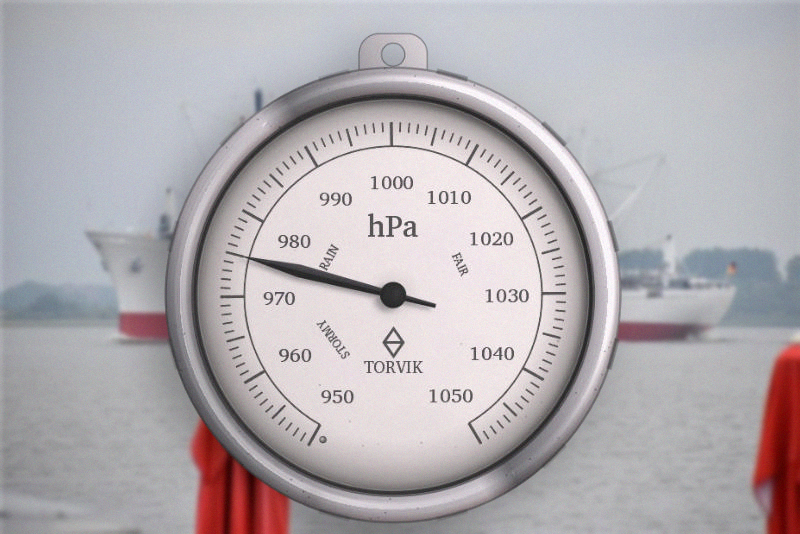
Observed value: 975,hPa
